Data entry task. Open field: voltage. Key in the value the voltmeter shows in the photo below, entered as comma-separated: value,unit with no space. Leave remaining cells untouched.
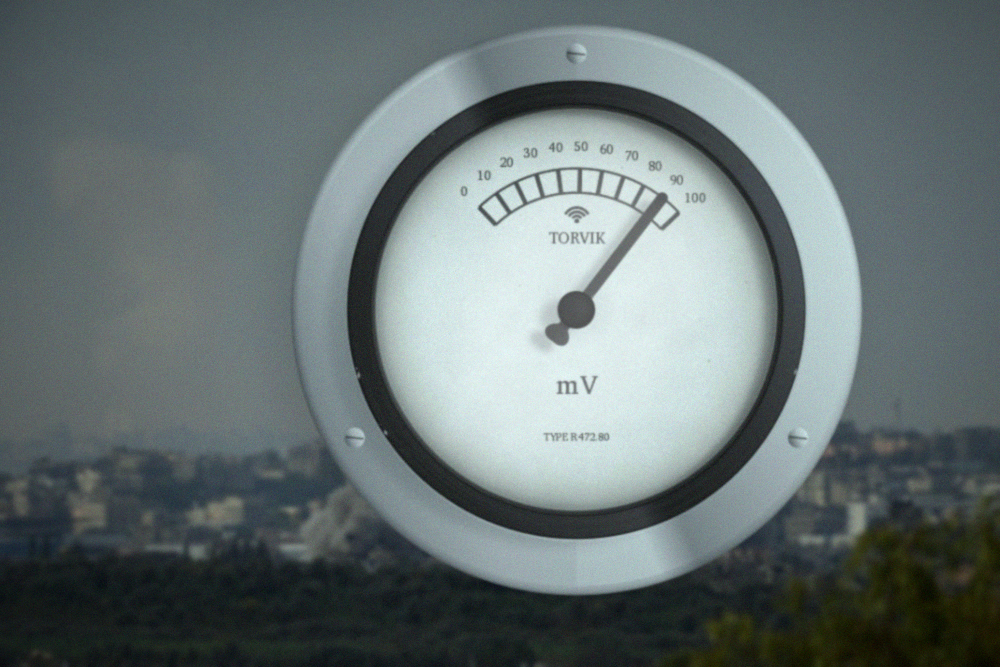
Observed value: 90,mV
